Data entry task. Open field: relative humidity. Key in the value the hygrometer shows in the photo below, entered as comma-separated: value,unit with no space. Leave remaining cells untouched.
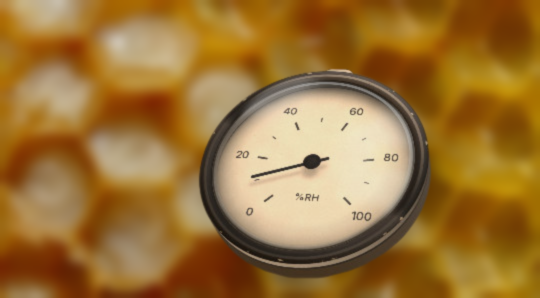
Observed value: 10,%
